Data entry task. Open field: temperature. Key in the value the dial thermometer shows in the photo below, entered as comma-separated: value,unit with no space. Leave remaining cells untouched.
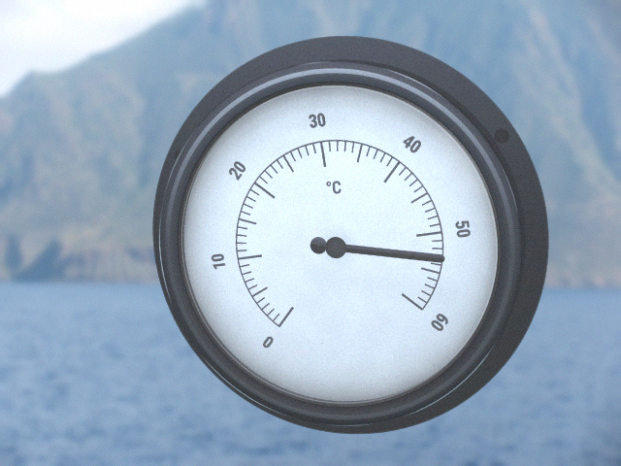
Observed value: 53,°C
